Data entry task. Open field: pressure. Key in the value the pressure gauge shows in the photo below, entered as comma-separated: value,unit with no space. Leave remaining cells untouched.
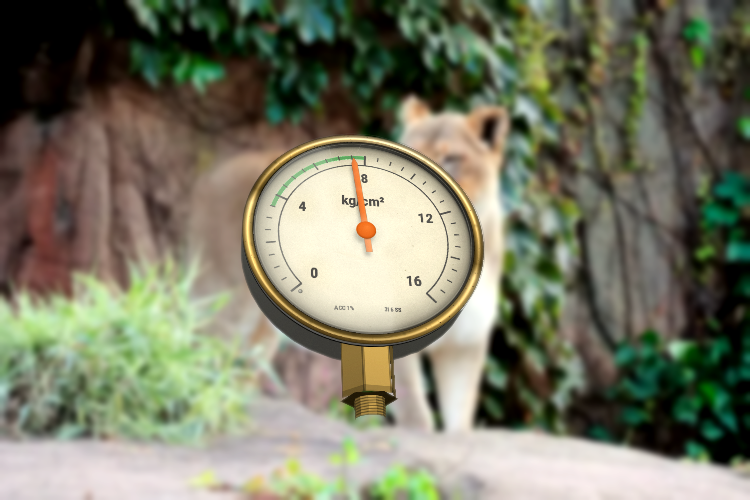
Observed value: 7.5,kg/cm²
